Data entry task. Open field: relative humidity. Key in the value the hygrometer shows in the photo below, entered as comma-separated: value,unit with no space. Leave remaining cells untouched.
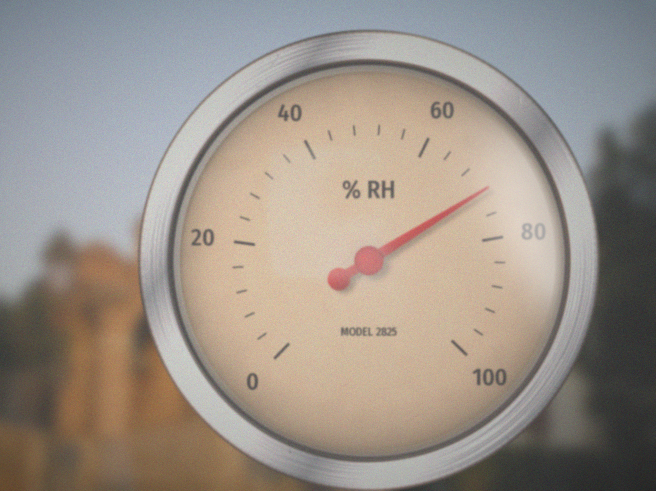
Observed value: 72,%
